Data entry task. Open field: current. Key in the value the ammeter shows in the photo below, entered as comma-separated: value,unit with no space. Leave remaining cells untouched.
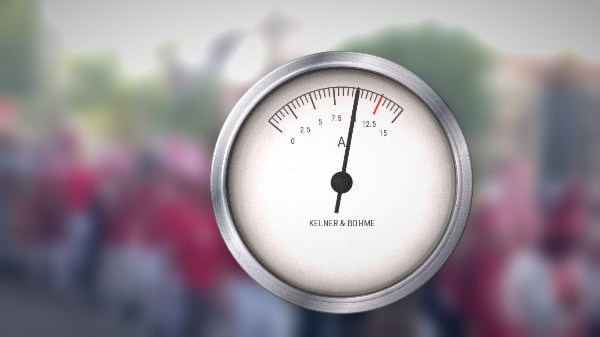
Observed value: 10,A
